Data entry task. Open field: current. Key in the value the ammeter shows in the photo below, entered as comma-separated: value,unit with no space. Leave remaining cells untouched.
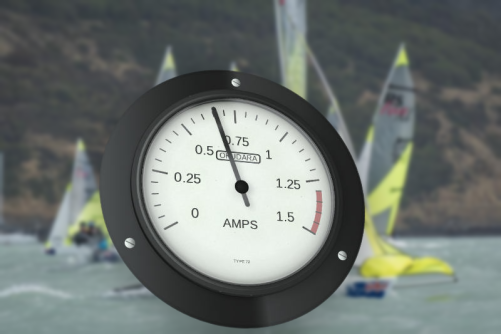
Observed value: 0.65,A
